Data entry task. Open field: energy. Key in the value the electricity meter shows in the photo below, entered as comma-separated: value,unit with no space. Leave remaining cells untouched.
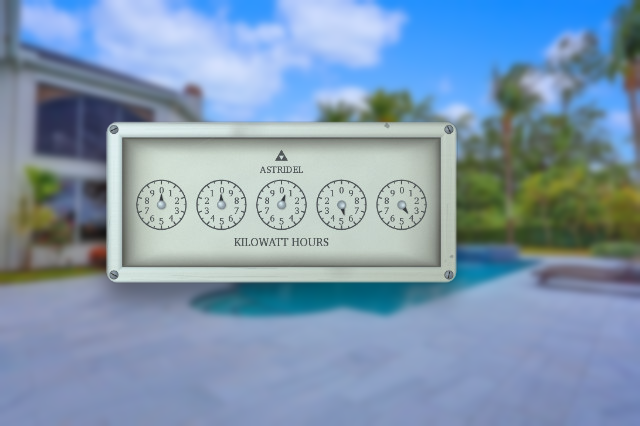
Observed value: 54,kWh
